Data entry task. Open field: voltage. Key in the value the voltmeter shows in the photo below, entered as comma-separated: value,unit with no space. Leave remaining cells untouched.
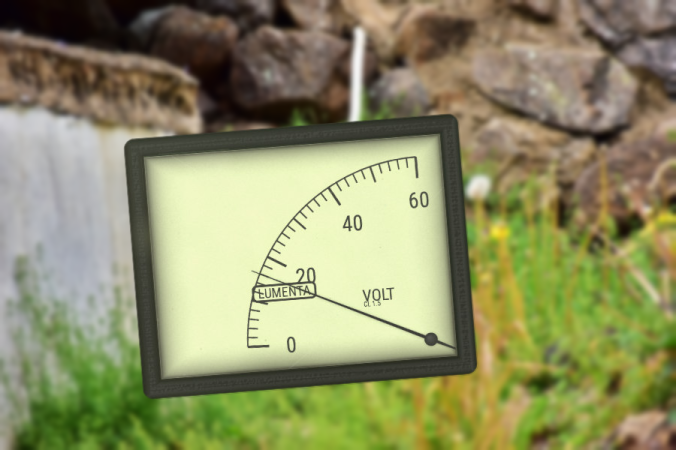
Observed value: 16,V
